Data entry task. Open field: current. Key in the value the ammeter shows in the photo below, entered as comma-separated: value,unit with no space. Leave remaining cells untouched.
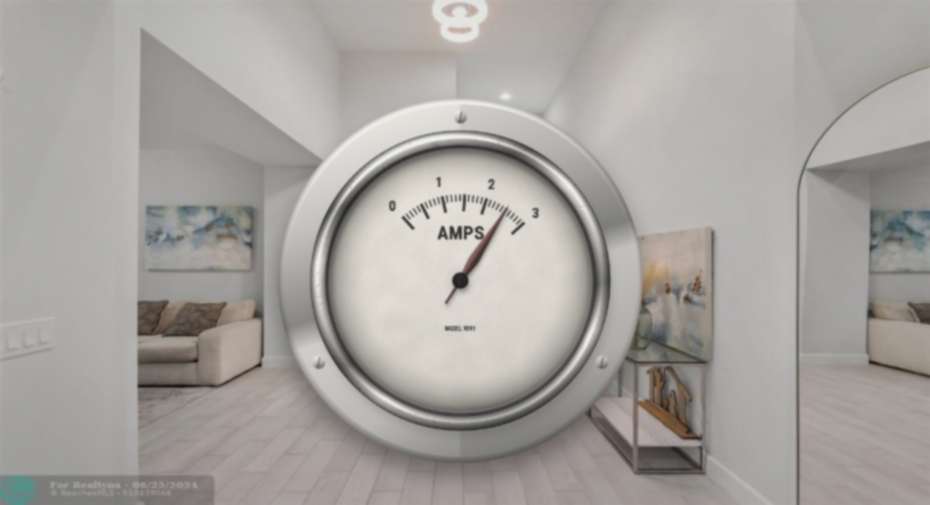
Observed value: 2.5,A
